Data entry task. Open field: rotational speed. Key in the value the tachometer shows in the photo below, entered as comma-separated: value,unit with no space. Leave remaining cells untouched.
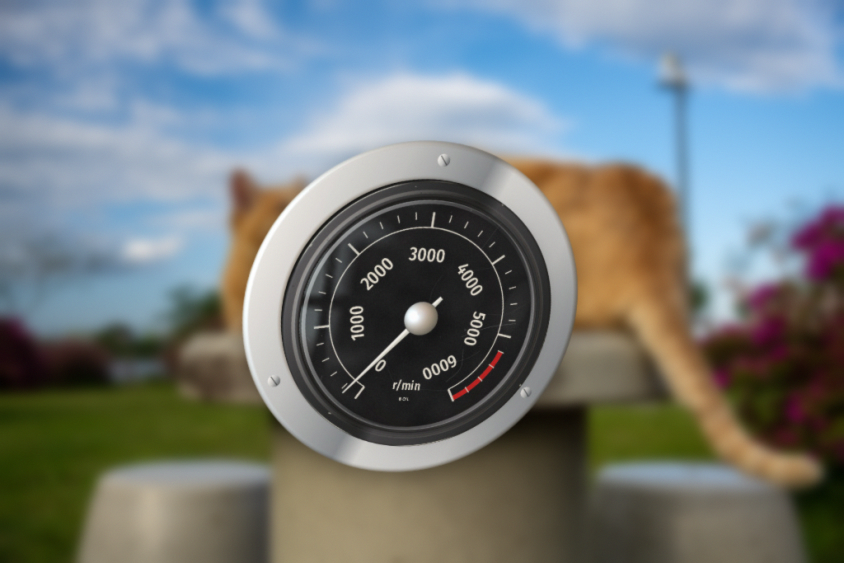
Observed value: 200,rpm
